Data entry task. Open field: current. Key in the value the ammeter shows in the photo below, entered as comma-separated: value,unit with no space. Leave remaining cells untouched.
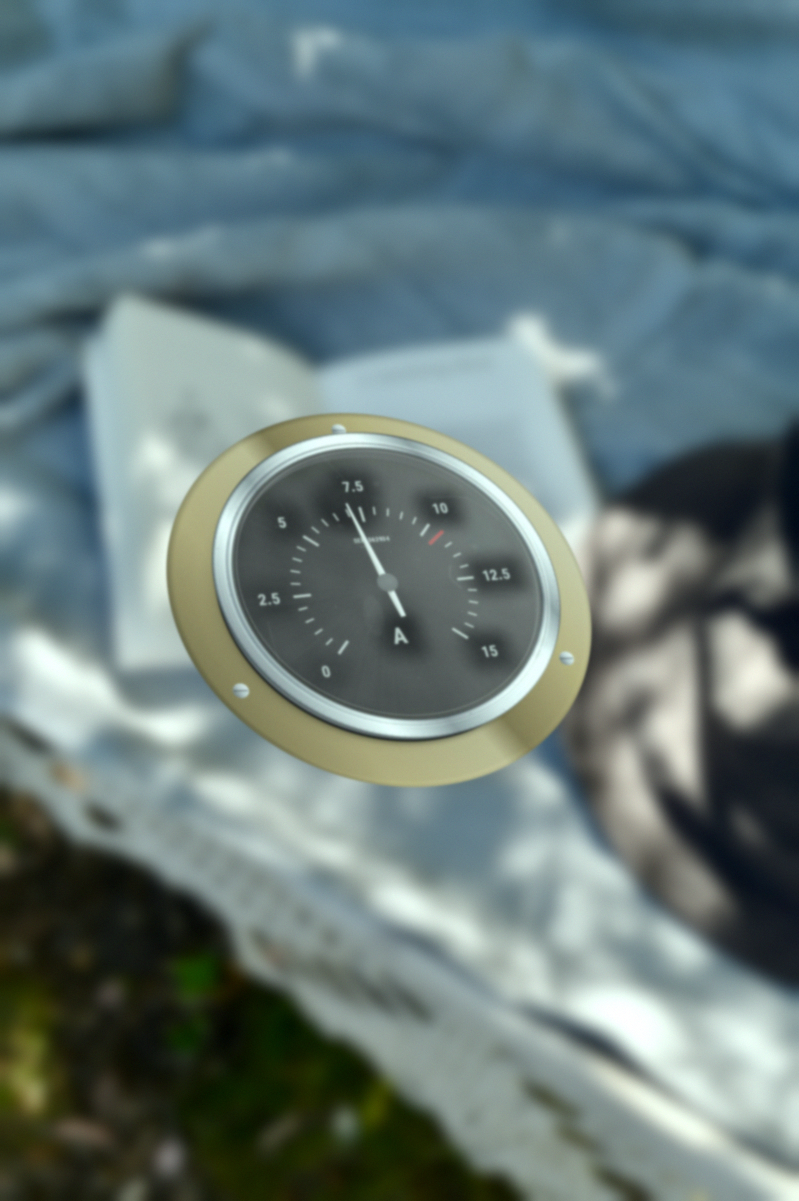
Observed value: 7,A
